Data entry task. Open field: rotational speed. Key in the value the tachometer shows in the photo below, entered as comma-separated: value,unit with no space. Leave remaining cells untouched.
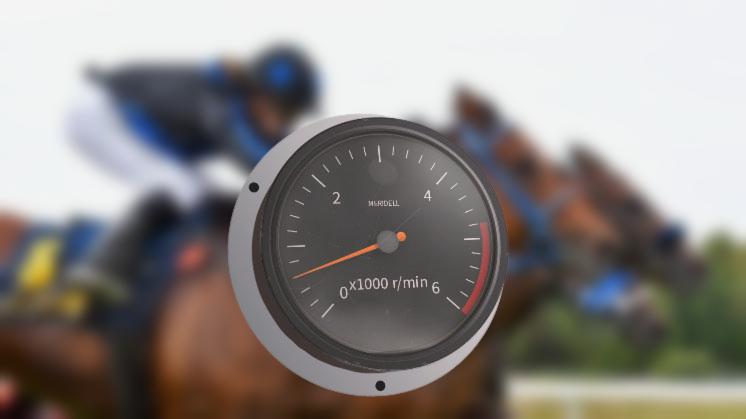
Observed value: 600,rpm
